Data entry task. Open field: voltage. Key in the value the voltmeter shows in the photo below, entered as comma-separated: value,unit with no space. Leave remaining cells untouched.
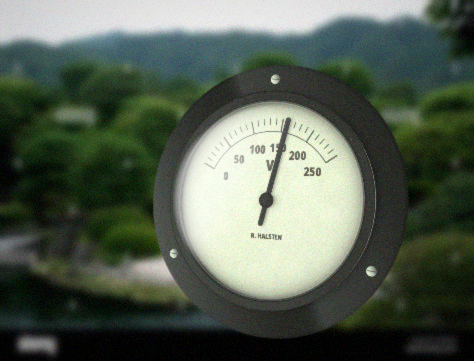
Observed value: 160,V
